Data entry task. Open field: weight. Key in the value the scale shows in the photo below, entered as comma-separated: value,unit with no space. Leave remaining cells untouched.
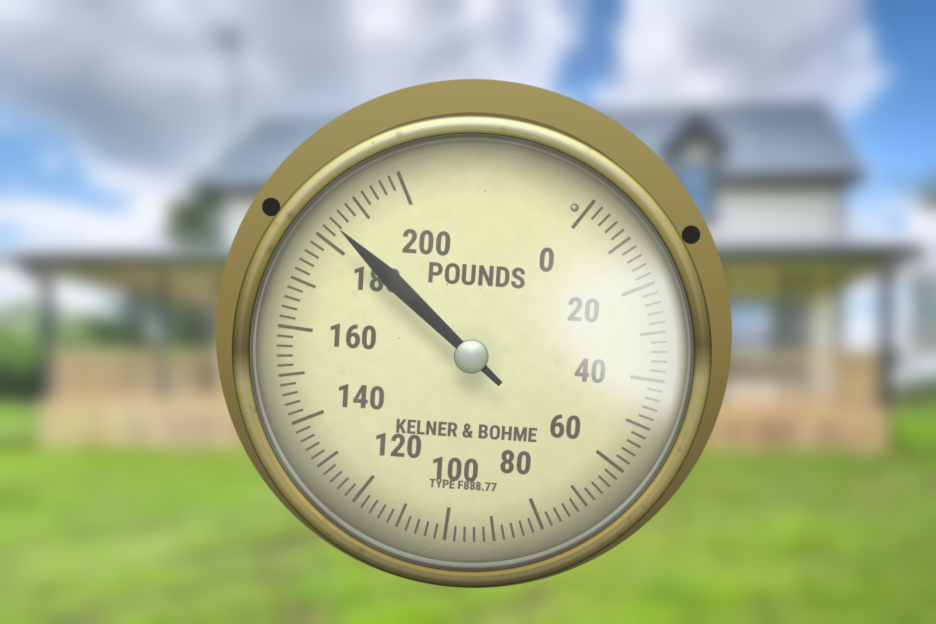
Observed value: 184,lb
